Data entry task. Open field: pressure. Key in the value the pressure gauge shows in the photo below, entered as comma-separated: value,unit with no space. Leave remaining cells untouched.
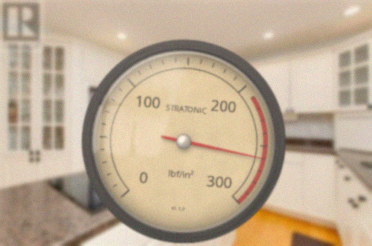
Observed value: 260,psi
